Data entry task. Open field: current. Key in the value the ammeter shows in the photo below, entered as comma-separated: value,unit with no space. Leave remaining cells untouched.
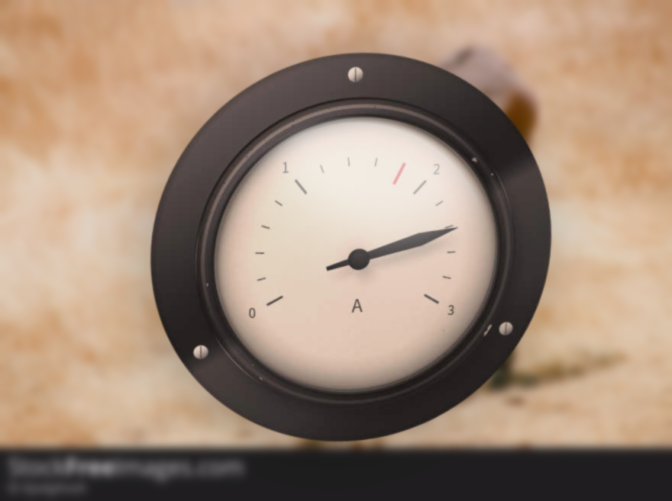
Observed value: 2.4,A
